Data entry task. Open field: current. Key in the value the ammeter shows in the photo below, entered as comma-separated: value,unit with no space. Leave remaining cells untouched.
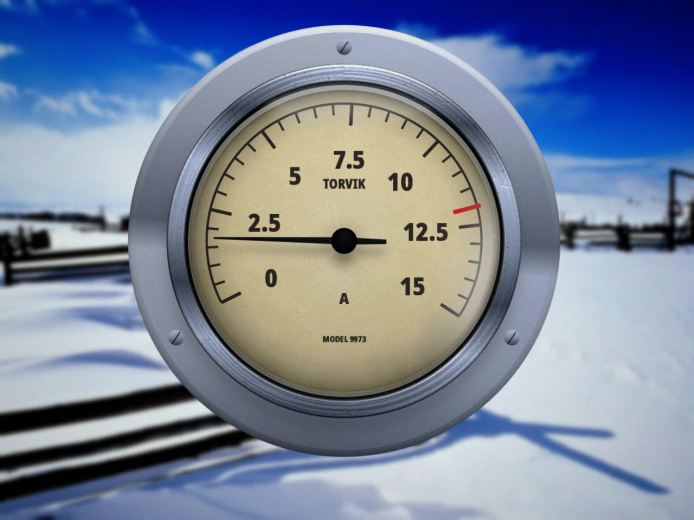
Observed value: 1.75,A
